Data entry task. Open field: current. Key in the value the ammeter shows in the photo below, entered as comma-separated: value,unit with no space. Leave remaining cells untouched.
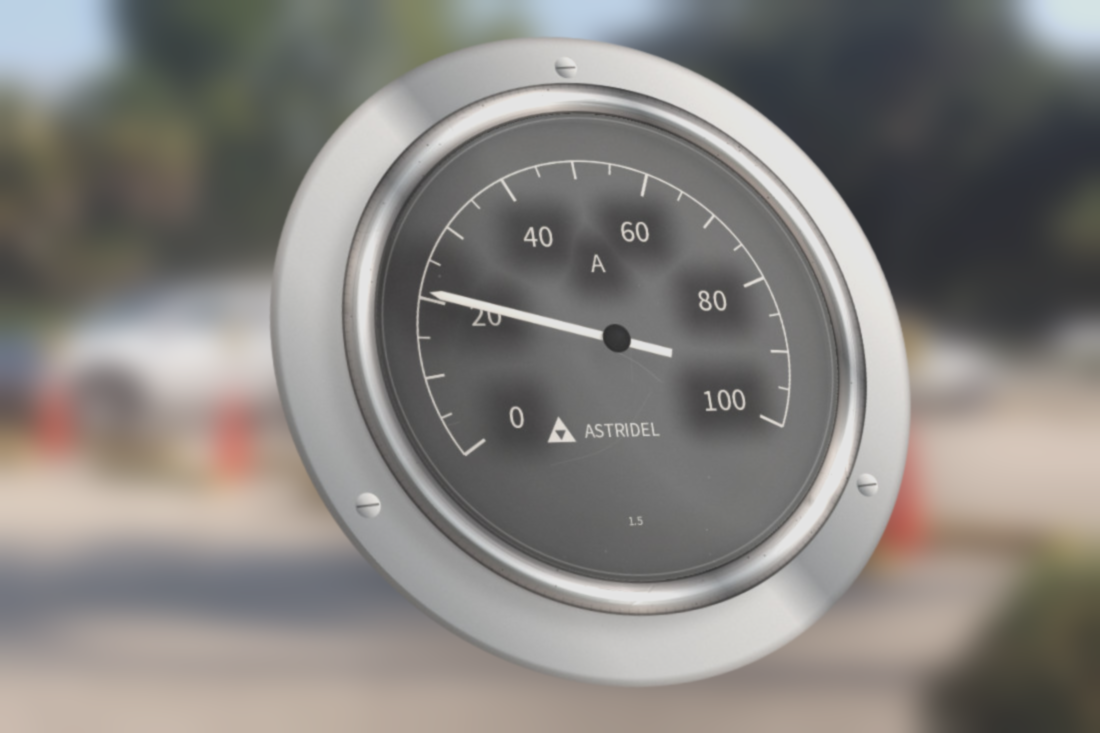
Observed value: 20,A
